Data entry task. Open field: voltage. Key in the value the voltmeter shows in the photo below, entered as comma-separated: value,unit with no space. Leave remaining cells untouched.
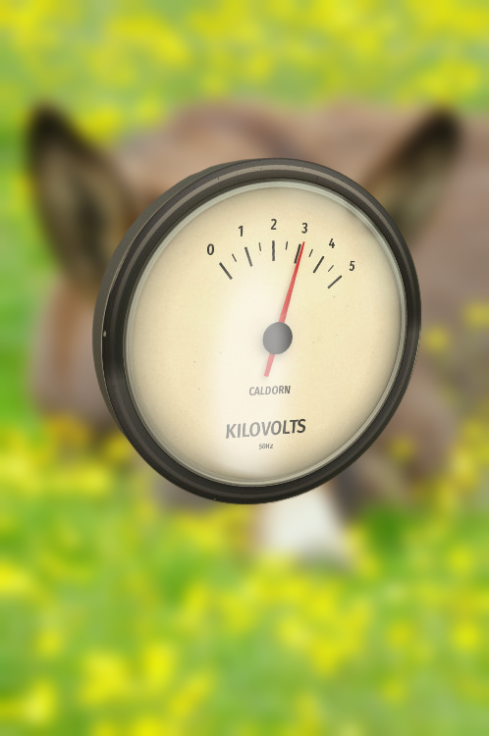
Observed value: 3,kV
